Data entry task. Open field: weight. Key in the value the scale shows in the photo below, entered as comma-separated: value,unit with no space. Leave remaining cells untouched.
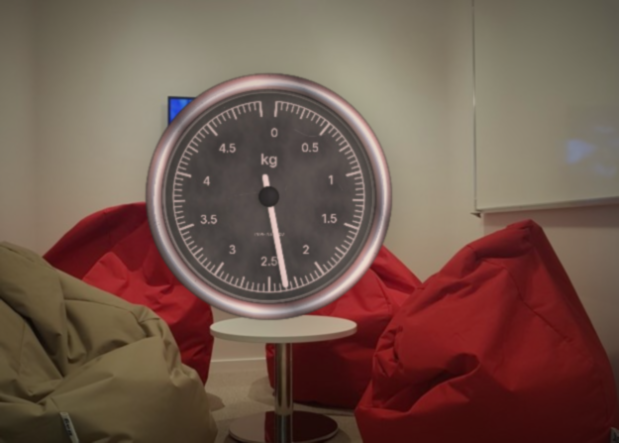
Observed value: 2.35,kg
